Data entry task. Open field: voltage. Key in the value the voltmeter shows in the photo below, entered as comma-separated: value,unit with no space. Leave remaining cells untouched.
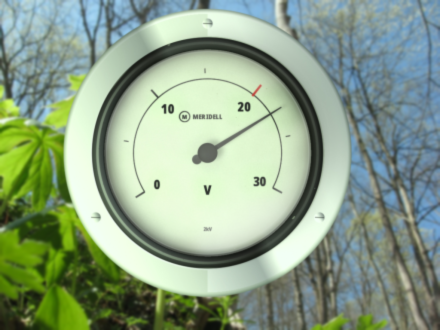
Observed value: 22.5,V
